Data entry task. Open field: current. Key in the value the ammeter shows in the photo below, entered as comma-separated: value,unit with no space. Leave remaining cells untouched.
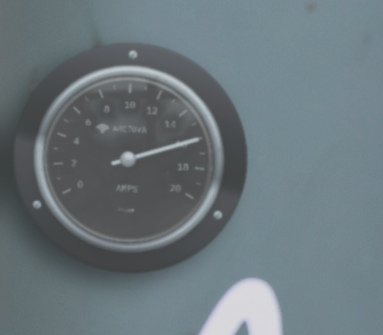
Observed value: 16,A
